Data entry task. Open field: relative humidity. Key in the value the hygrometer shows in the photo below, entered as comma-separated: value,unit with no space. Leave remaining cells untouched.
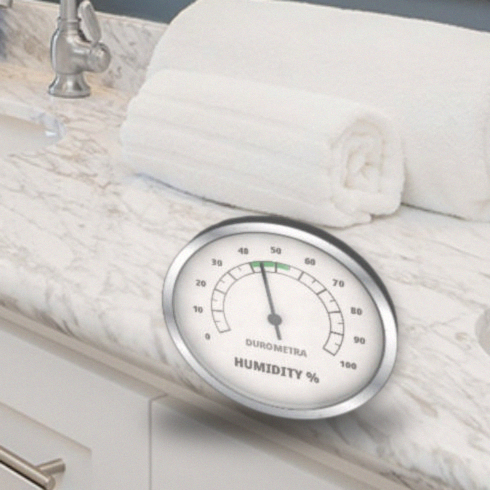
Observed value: 45,%
